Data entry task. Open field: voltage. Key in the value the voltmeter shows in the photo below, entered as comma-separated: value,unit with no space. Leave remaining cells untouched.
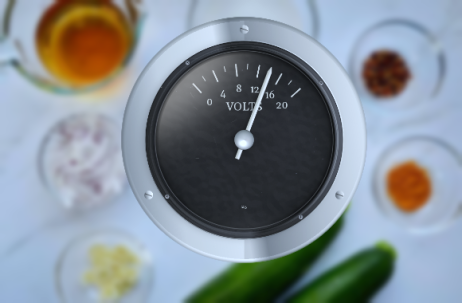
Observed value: 14,V
